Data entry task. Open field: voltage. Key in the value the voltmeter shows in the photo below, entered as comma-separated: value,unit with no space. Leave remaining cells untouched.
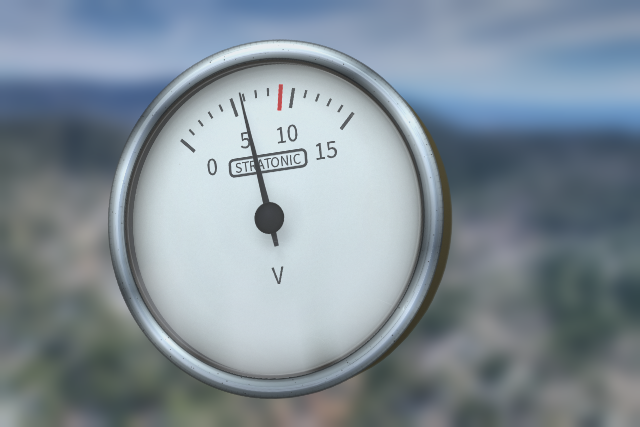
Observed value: 6,V
